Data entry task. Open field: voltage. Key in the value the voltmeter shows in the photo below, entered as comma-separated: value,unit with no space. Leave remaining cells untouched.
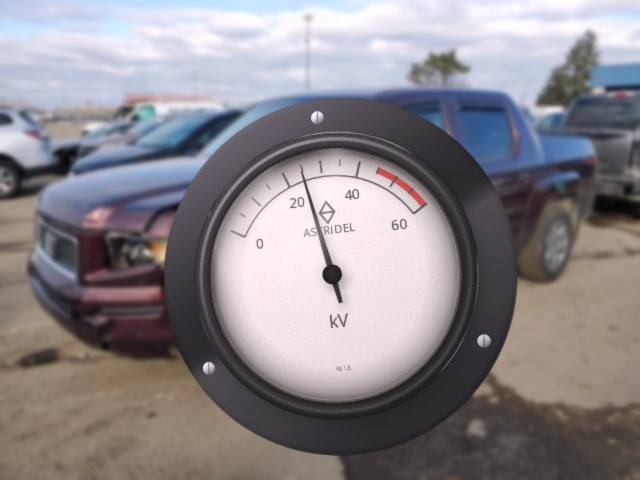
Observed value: 25,kV
